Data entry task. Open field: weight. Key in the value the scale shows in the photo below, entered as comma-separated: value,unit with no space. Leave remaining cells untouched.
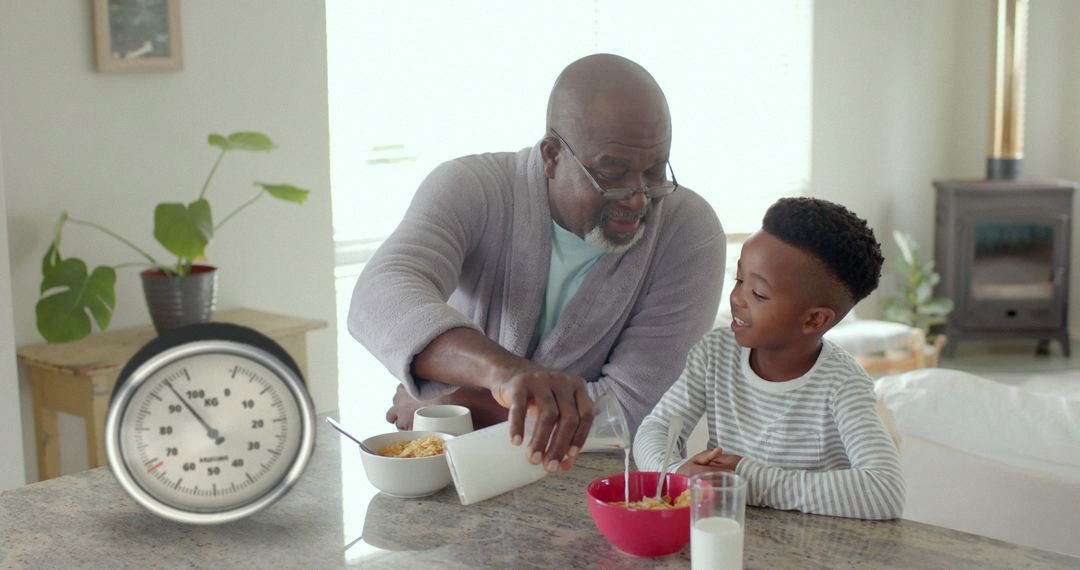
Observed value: 95,kg
